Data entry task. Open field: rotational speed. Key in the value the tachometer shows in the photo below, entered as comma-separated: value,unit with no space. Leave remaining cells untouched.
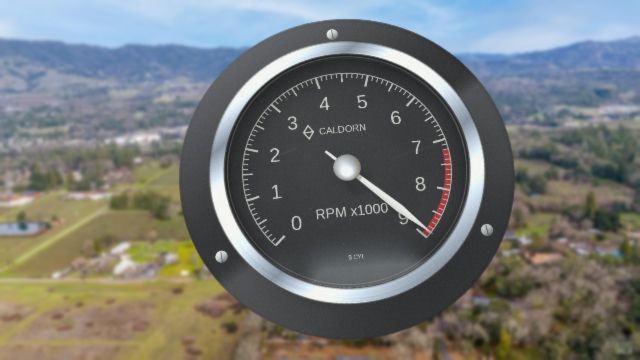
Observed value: 8900,rpm
